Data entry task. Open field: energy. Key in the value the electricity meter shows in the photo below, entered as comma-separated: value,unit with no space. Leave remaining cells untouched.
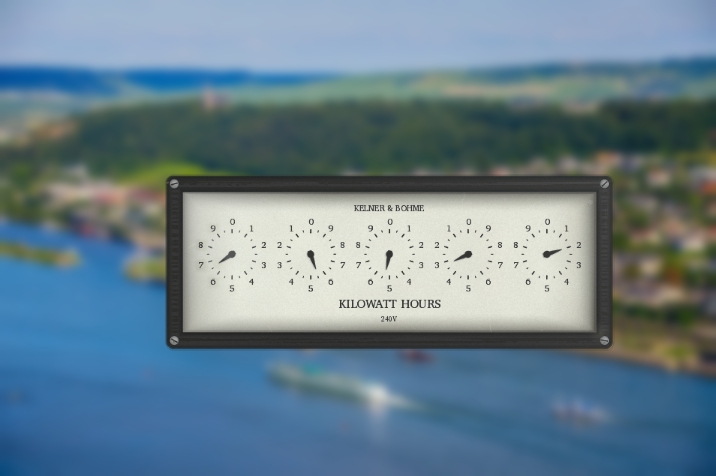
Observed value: 65532,kWh
